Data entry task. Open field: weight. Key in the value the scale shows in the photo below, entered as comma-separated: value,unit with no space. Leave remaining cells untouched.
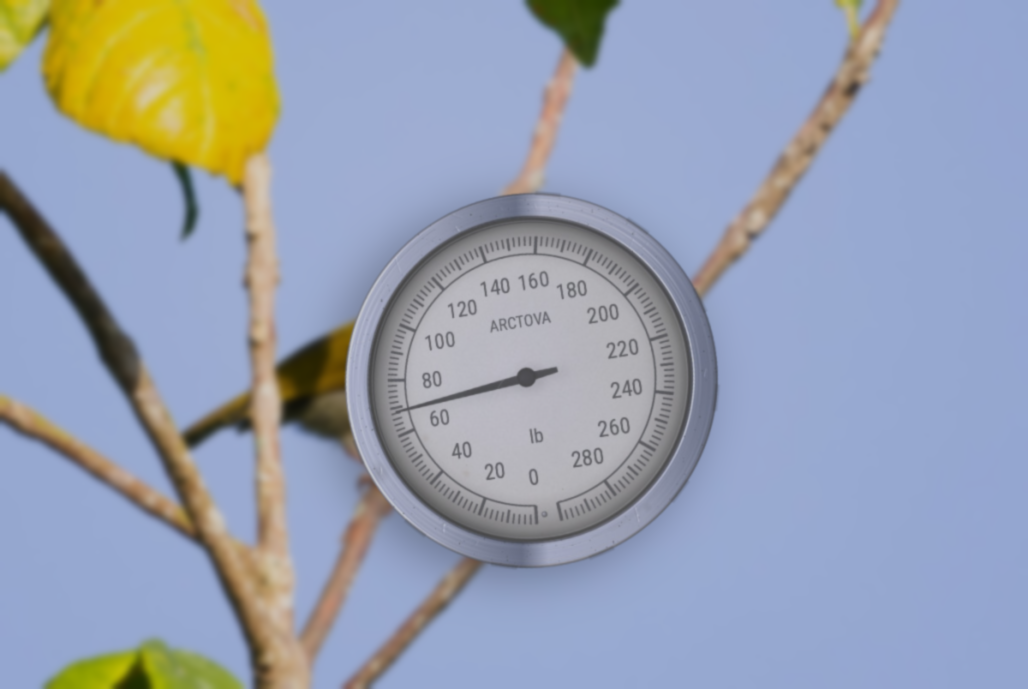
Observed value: 68,lb
